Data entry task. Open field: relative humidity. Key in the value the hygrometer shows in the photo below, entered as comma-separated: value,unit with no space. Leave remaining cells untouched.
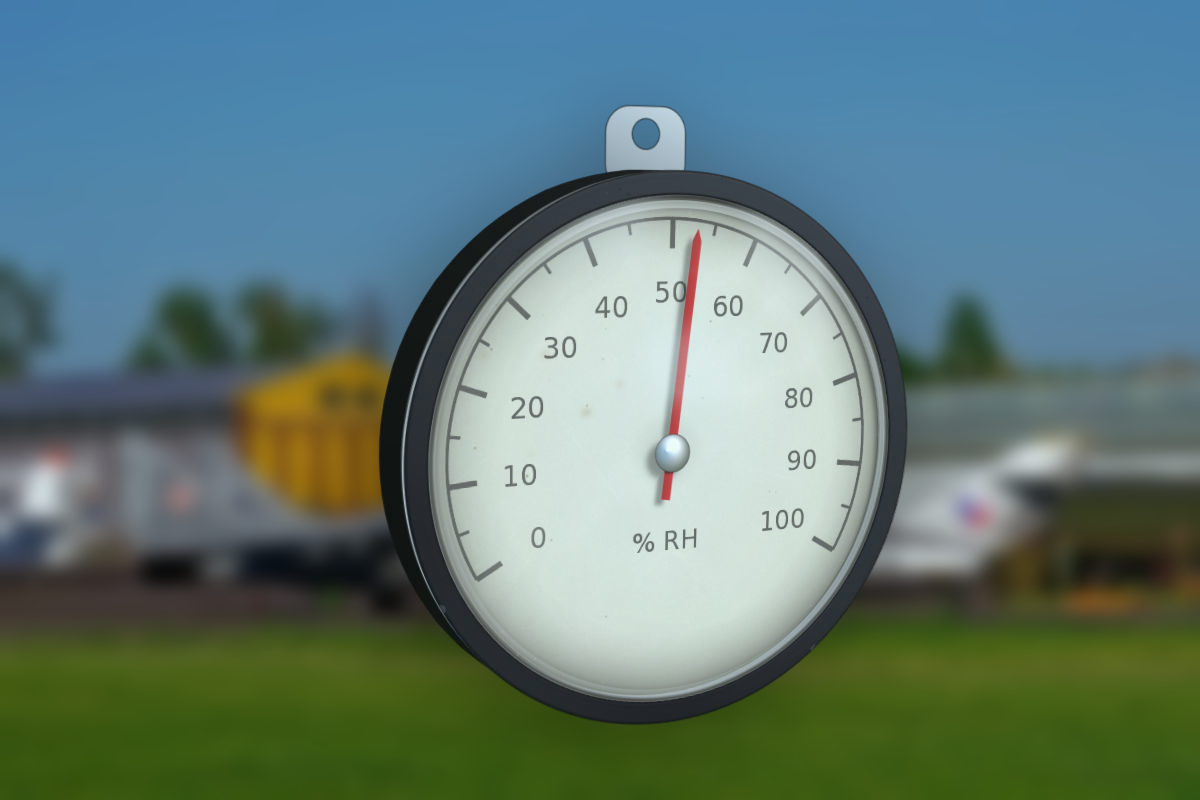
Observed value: 52.5,%
